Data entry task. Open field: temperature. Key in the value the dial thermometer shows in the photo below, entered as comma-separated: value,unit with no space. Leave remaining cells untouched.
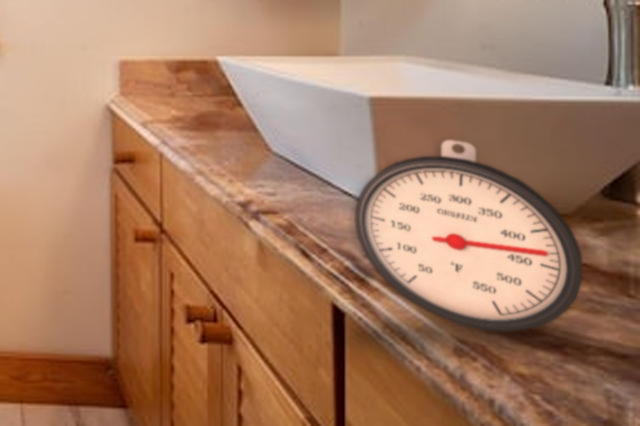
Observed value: 430,°F
